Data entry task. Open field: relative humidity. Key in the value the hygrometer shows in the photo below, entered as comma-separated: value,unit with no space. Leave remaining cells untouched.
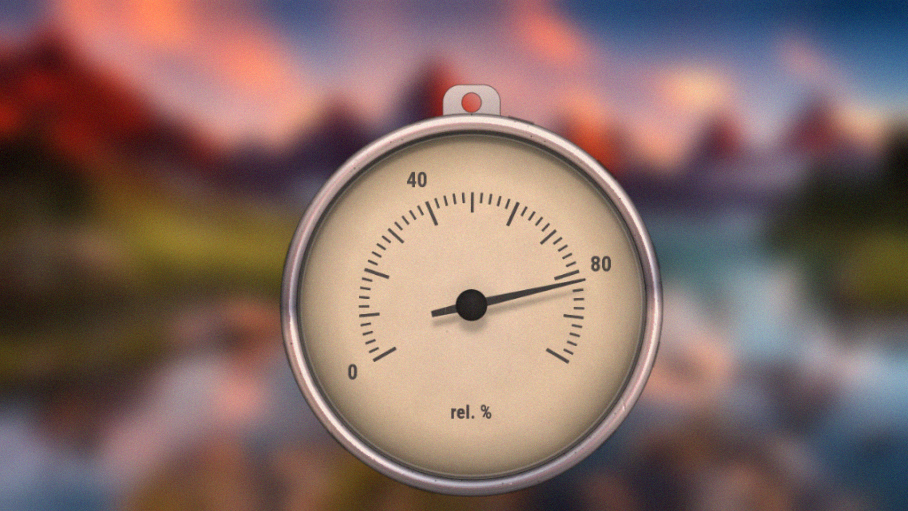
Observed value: 82,%
